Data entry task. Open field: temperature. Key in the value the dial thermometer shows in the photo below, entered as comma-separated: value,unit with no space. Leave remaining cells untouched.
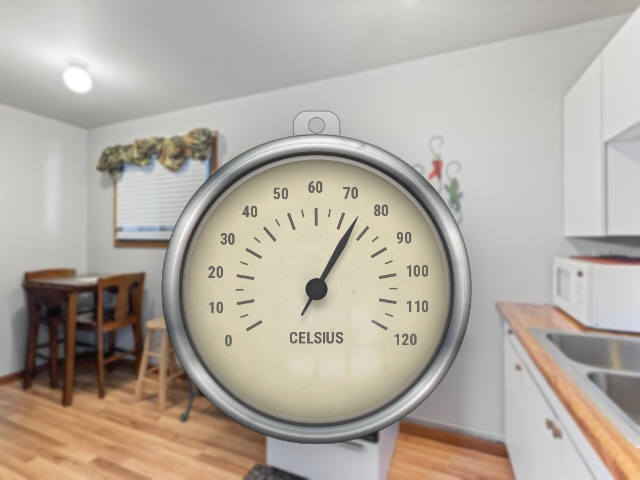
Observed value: 75,°C
